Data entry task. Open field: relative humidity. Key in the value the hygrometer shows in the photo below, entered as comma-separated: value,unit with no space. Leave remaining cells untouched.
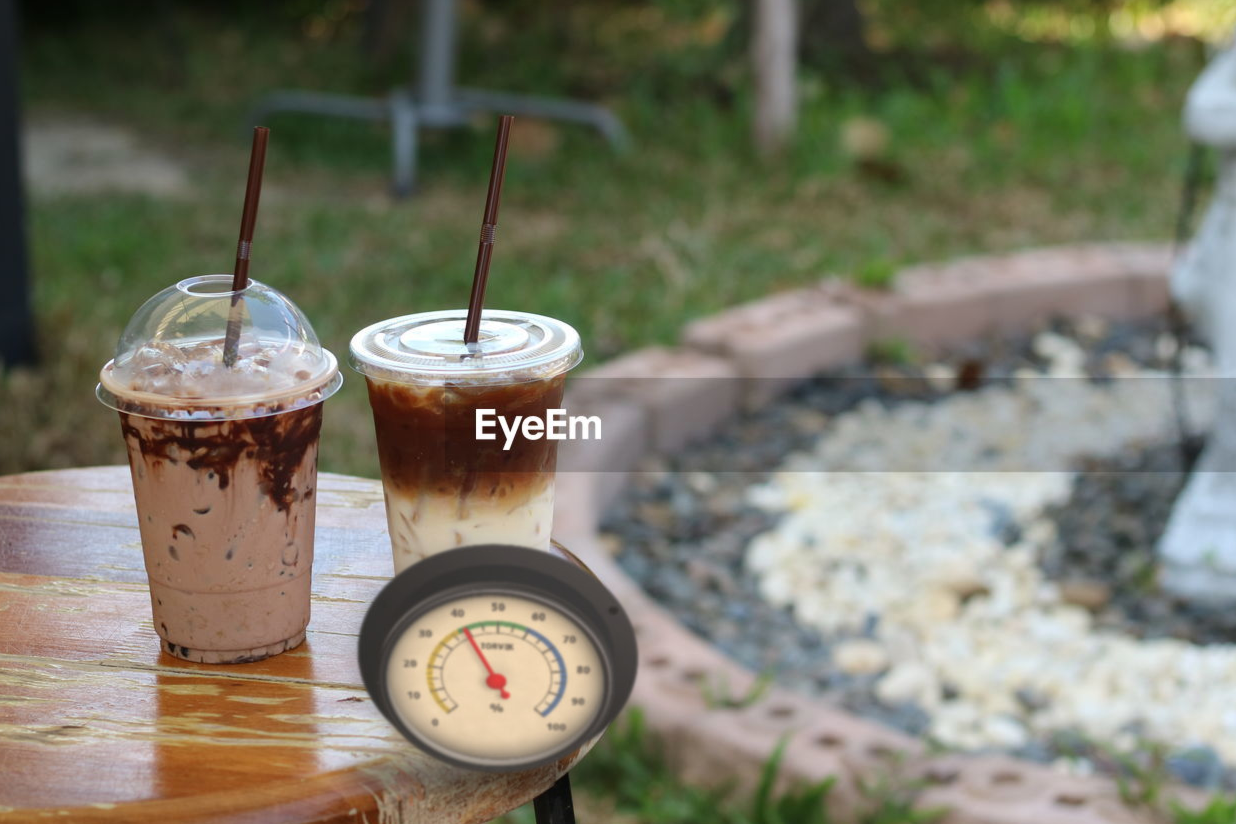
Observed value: 40,%
